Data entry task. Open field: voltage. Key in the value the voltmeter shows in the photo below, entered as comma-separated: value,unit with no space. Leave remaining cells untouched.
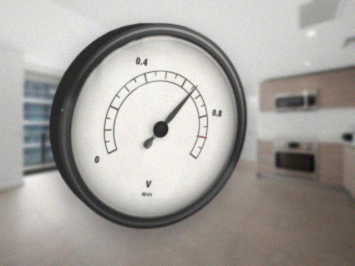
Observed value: 0.65,V
